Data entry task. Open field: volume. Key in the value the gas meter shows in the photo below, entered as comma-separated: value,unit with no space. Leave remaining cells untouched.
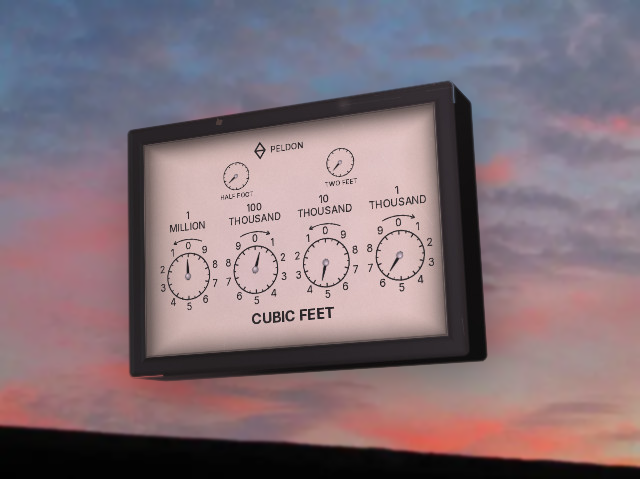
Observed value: 4600,ft³
